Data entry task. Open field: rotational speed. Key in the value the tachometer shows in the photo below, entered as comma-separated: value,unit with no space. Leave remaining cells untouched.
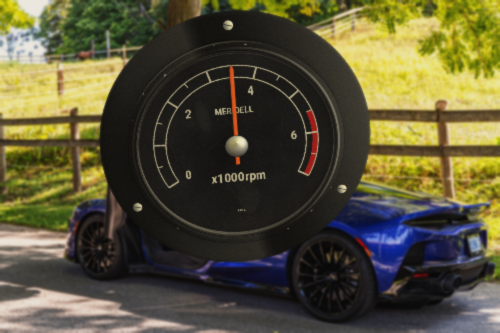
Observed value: 3500,rpm
